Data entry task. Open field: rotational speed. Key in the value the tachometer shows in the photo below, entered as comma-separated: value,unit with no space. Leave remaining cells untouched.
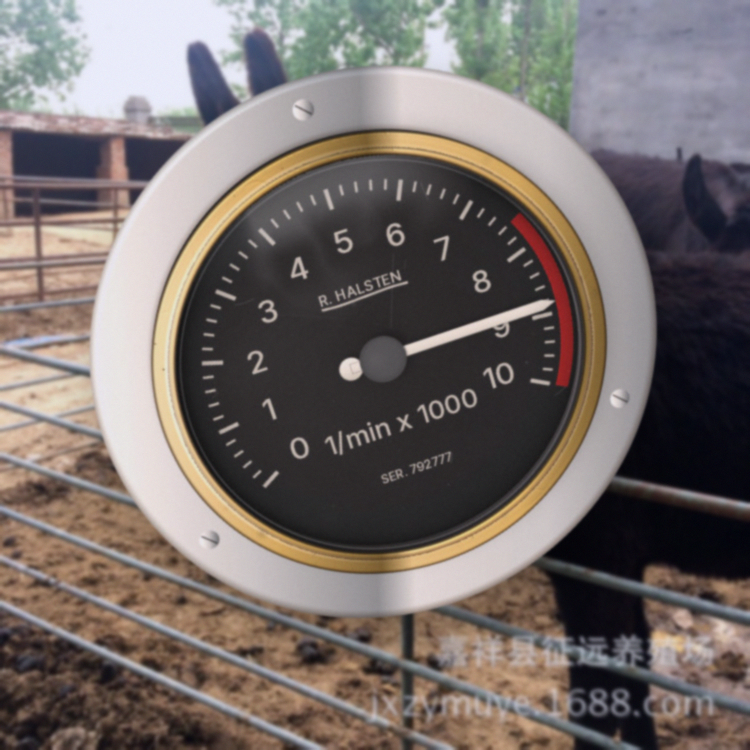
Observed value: 8800,rpm
